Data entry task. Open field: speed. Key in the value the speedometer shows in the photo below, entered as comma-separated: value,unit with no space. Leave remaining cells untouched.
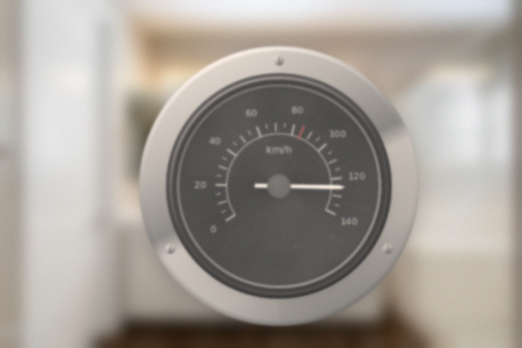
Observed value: 125,km/h
